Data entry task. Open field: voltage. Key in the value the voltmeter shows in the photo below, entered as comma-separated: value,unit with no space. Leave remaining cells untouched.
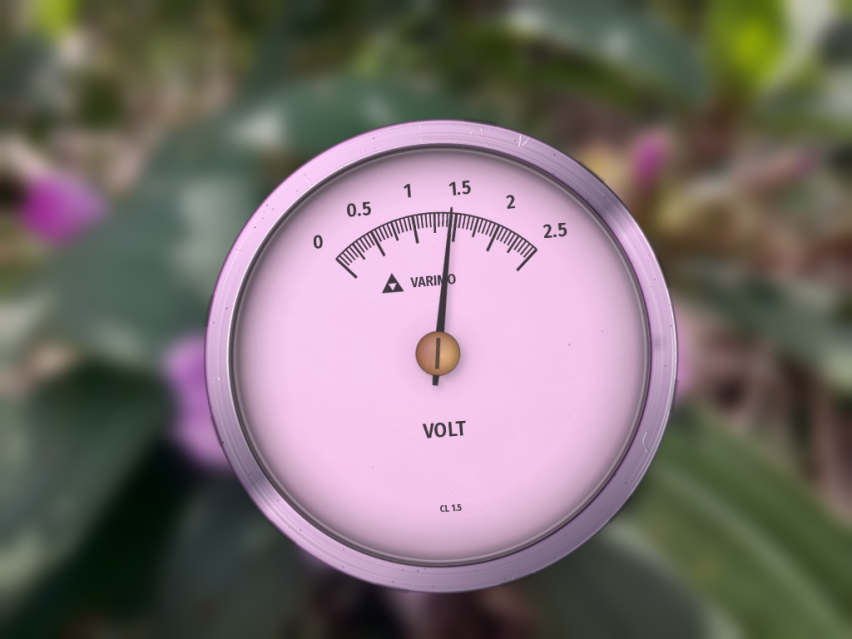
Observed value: 1.45,V
